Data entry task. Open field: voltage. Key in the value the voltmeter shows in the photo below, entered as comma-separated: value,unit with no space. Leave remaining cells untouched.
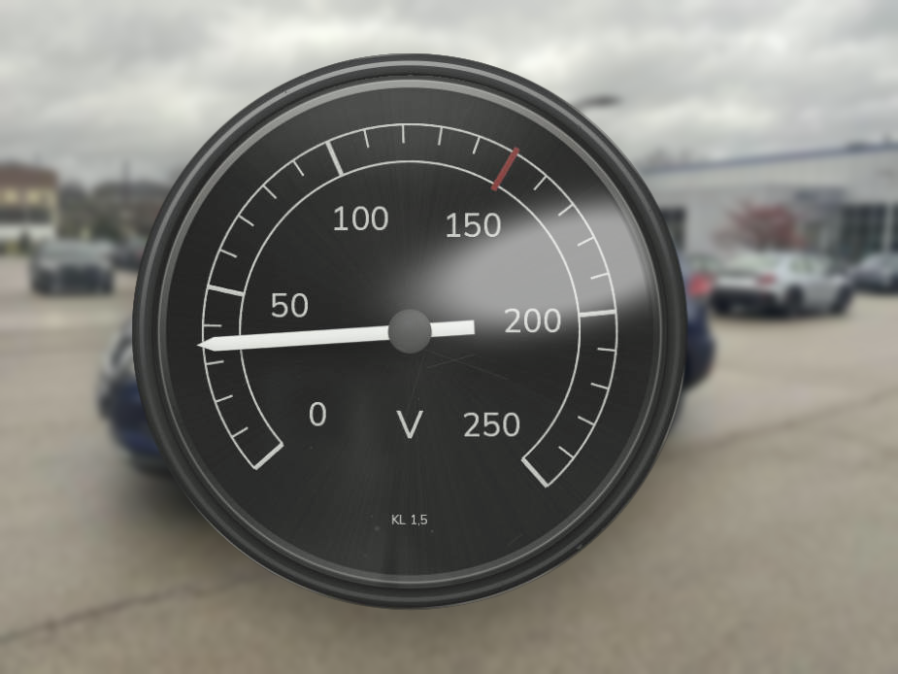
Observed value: 35,V
